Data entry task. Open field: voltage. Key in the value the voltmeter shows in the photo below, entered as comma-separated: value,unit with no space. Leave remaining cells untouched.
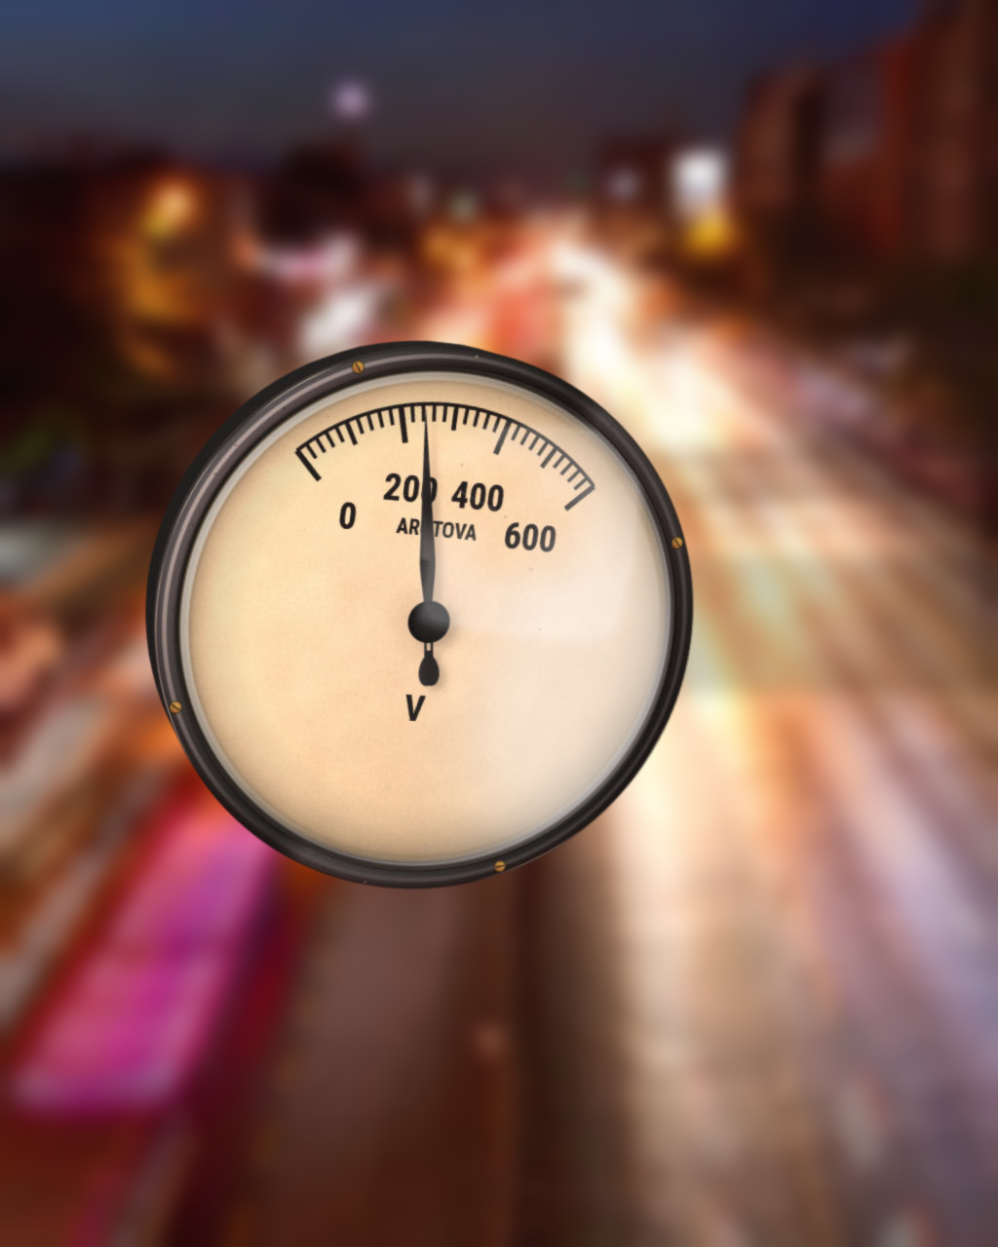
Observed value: 240,V
